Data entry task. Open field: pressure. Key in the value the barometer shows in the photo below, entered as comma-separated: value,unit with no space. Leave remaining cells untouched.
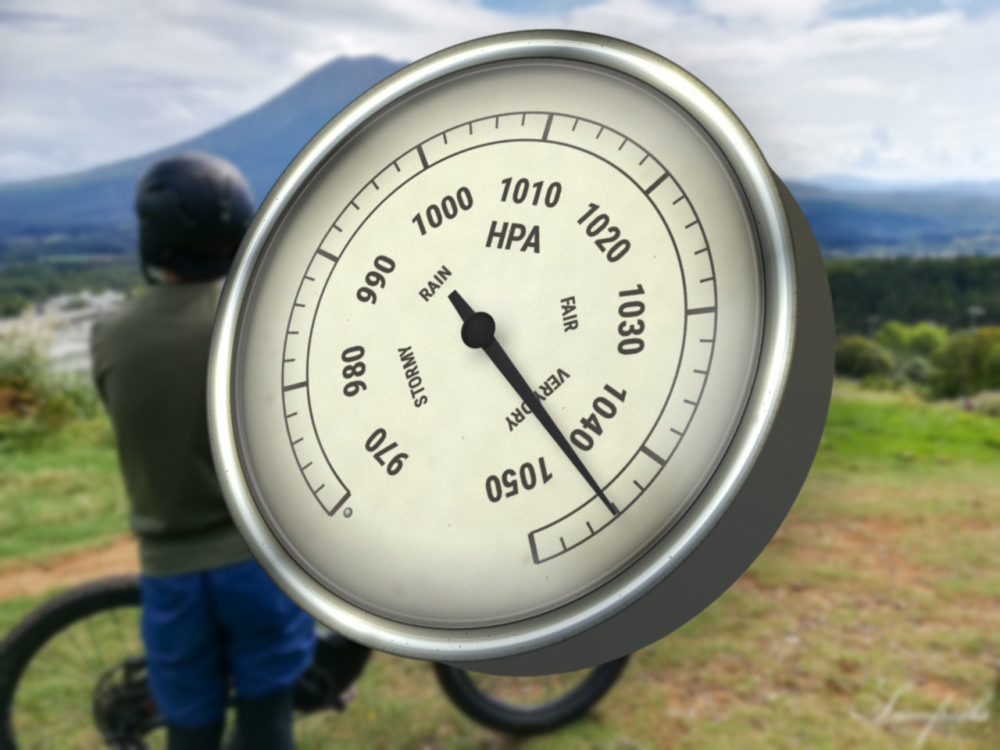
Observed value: 1044,hPa
